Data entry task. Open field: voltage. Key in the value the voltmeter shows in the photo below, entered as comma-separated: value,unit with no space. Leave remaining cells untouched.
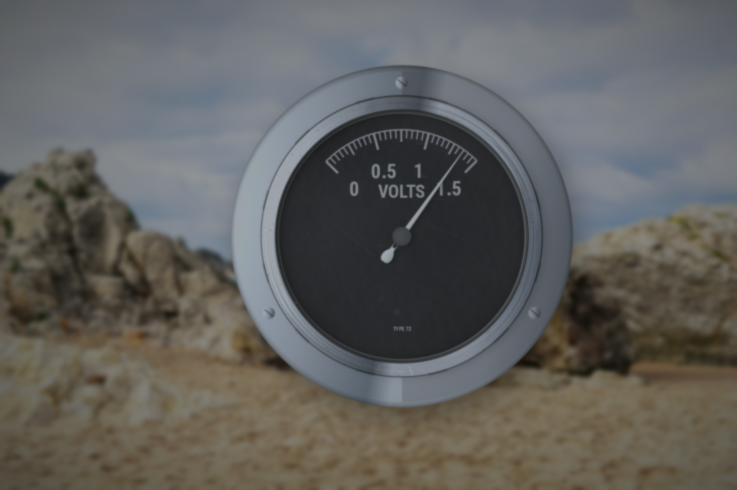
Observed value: 1.35,V
